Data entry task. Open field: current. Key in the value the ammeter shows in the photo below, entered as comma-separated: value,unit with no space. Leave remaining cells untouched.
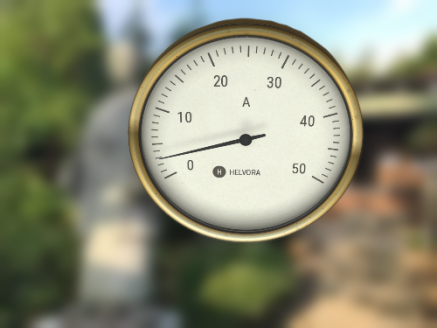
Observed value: 3,A
